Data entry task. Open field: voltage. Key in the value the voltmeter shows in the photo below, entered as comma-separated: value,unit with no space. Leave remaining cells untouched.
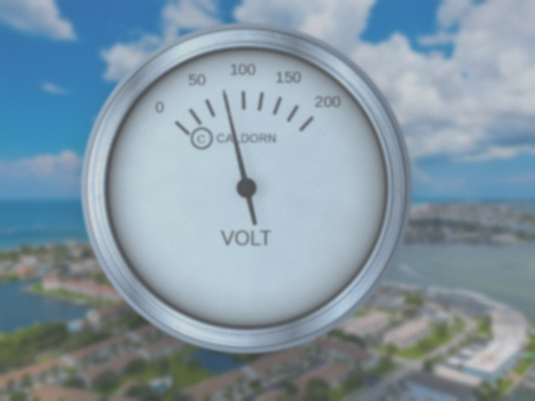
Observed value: 75,V
